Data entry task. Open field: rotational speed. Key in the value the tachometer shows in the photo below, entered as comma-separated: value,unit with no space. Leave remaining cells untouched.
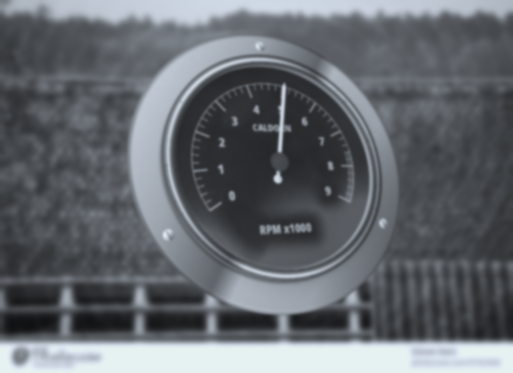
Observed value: 5000,rpm
